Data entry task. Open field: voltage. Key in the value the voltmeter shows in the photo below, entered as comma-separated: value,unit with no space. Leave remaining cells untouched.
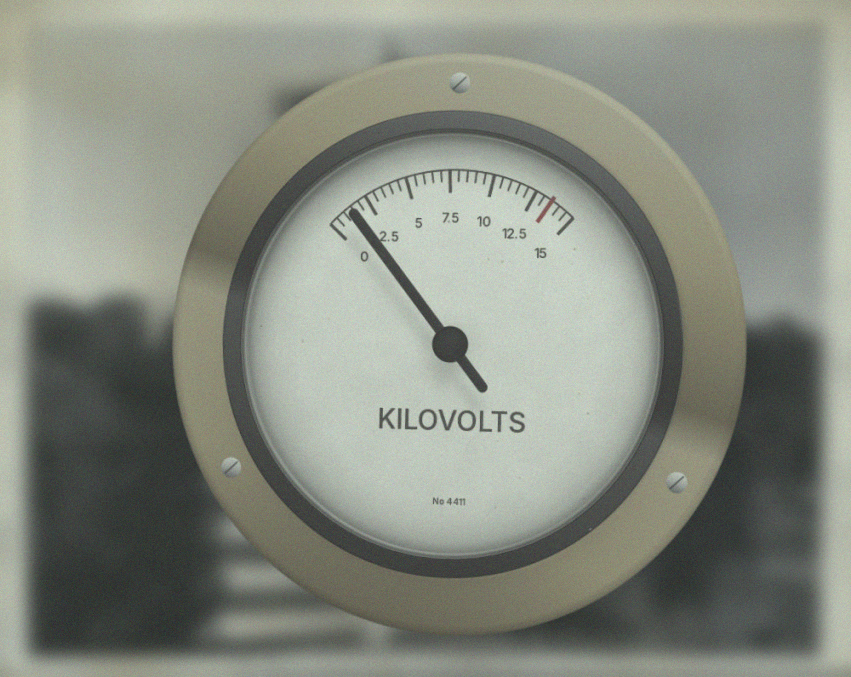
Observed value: 1.5,kV
